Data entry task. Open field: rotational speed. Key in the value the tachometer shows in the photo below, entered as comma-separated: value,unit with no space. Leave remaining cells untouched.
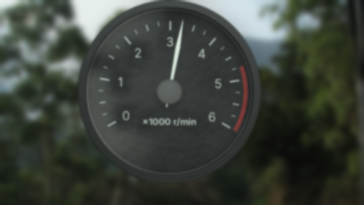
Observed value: 3250,rpm
